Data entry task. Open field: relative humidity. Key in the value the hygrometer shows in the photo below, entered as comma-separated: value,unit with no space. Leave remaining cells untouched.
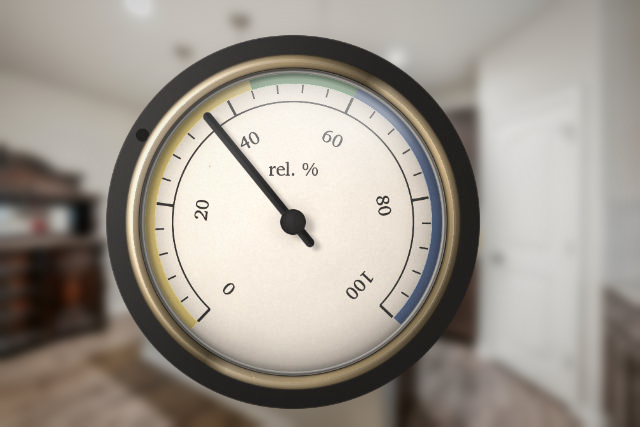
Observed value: 36,%
